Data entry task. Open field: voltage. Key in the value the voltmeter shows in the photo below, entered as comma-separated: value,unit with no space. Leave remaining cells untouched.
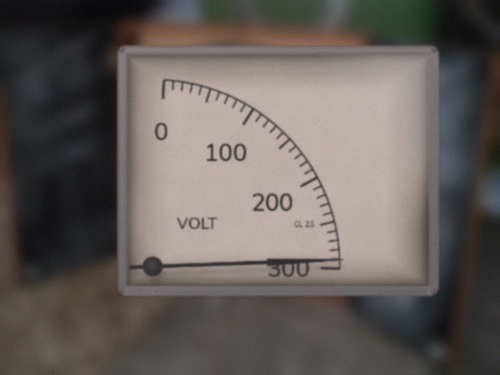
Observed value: 290,V
